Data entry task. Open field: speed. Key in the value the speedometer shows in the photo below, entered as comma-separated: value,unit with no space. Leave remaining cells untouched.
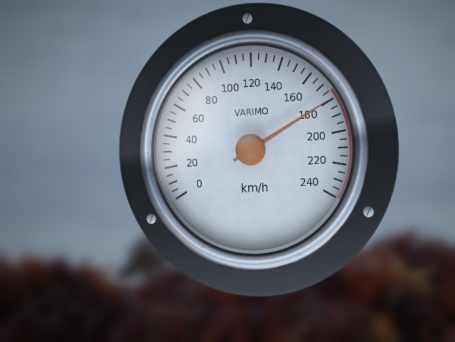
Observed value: 180,km/h
